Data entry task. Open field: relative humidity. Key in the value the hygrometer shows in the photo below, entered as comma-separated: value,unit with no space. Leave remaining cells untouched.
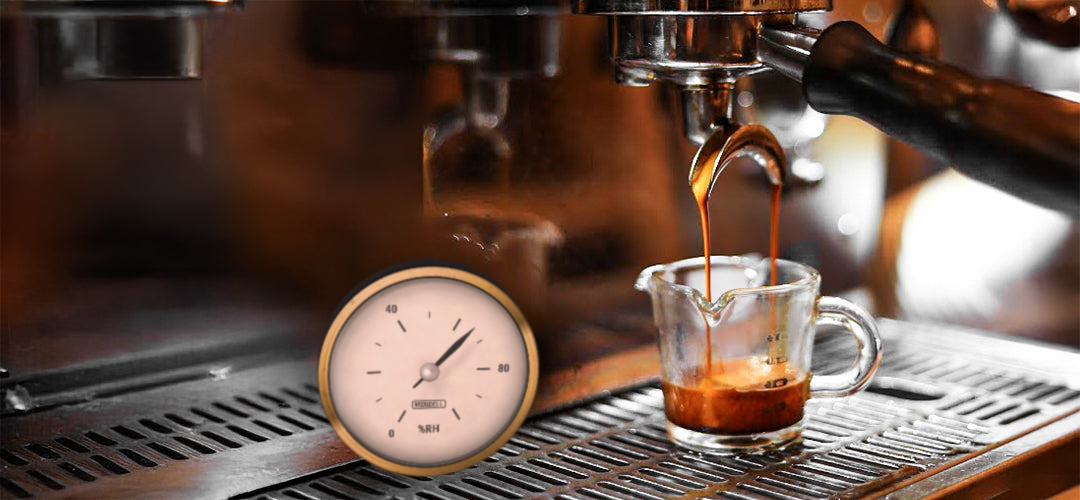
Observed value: 65,%
